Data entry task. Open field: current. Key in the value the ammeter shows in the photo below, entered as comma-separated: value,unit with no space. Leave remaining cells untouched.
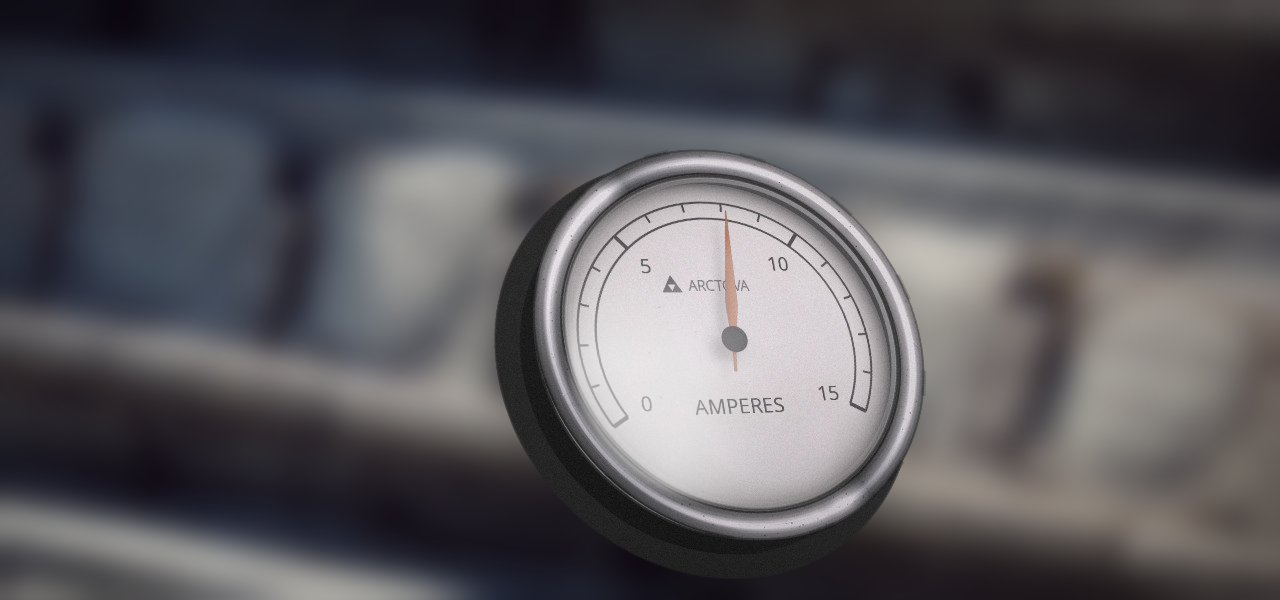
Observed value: 8,A
